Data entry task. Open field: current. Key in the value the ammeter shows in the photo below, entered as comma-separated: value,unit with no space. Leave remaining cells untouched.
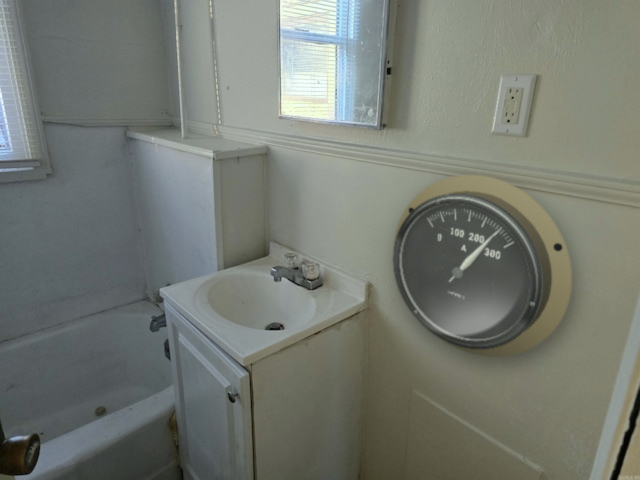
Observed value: 250,A
